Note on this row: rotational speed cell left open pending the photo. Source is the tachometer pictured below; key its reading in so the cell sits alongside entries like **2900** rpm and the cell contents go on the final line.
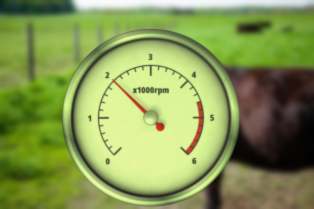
**2000** rpm
